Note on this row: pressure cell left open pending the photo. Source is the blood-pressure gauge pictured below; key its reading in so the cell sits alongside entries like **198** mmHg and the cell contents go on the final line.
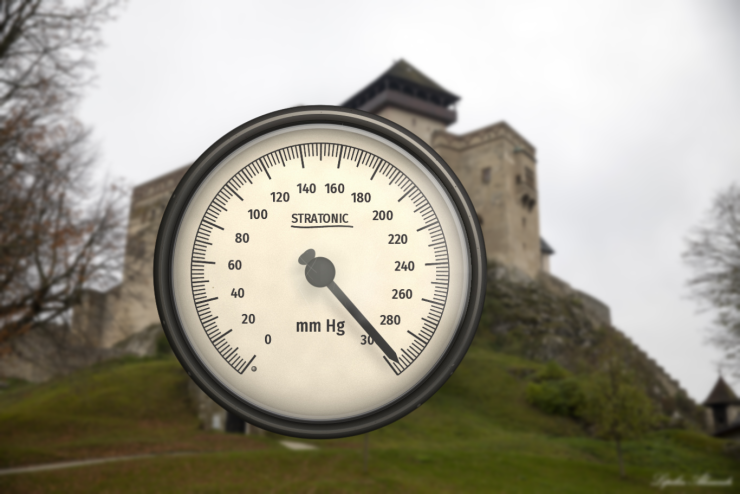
**296** mmHg
